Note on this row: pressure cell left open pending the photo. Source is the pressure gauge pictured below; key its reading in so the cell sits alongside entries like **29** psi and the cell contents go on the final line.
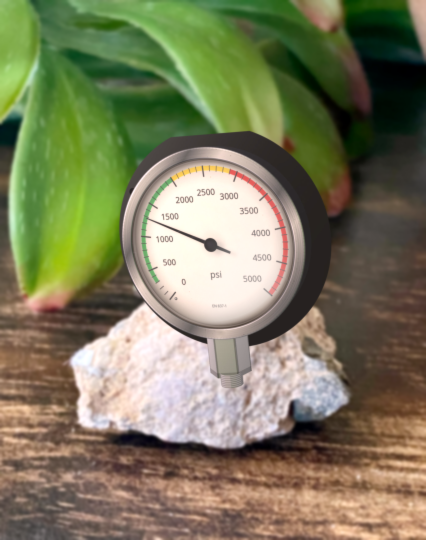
**1300** psi
